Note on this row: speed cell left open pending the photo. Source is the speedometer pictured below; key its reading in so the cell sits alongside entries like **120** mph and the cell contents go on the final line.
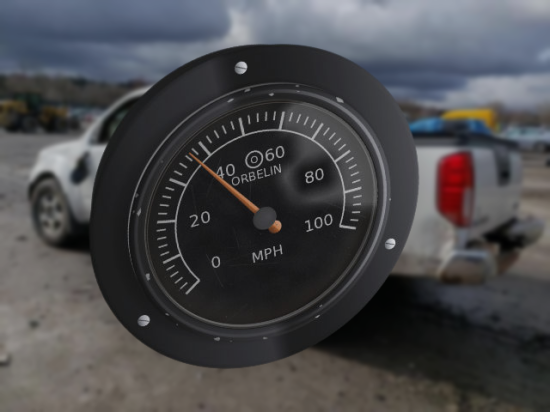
**37** mph
